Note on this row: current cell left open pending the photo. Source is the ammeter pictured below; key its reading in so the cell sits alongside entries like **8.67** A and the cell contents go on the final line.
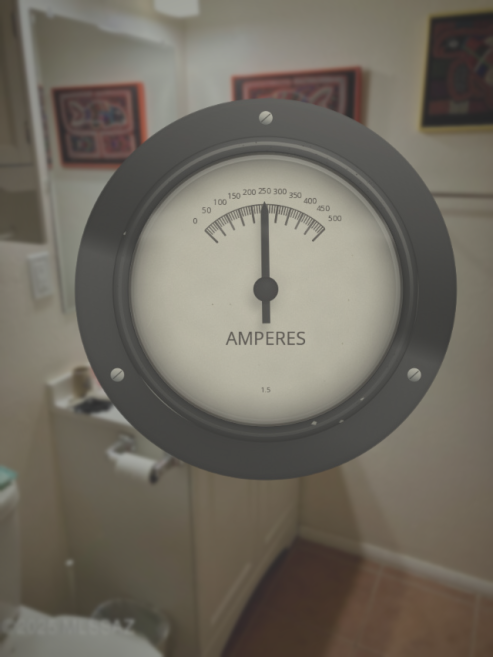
**250** A
